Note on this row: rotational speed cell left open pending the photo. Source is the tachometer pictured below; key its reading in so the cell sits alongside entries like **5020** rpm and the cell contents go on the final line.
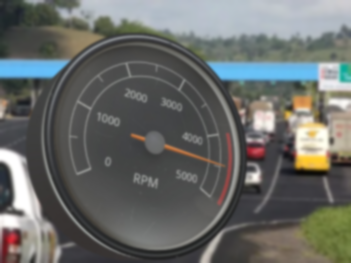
**4500** rpm
